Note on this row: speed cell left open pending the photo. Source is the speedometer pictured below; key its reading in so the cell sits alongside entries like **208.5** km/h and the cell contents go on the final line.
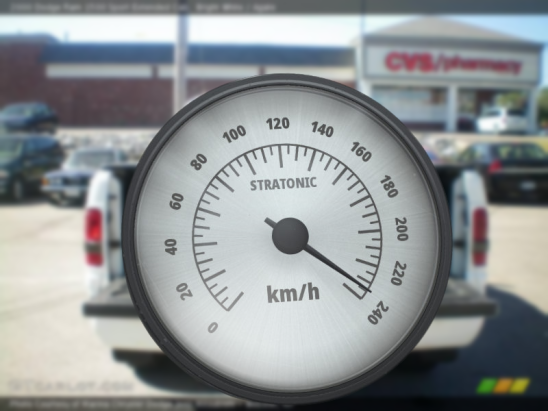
**235** km/h
